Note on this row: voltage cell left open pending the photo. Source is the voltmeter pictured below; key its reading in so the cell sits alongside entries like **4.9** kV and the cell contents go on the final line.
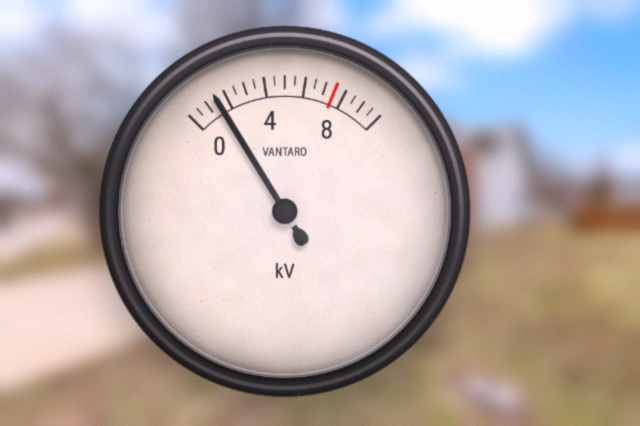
**1.5** kV
